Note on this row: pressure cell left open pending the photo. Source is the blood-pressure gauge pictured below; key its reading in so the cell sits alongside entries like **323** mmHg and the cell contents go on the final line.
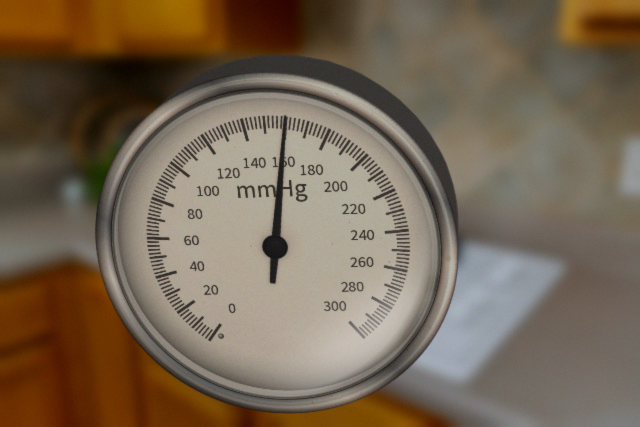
**160** mmHg
